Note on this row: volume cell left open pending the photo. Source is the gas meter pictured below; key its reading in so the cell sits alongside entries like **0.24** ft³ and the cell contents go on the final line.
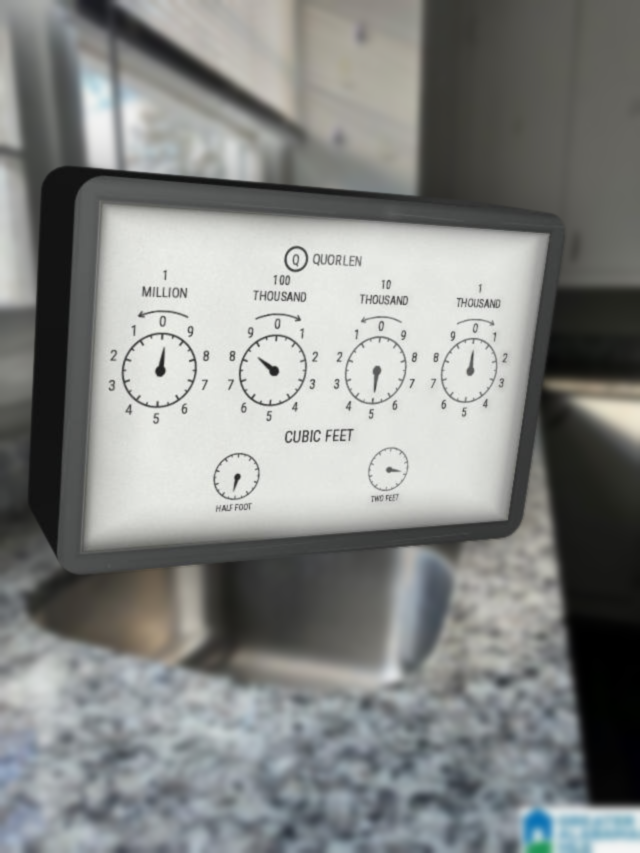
**985000** ft³
